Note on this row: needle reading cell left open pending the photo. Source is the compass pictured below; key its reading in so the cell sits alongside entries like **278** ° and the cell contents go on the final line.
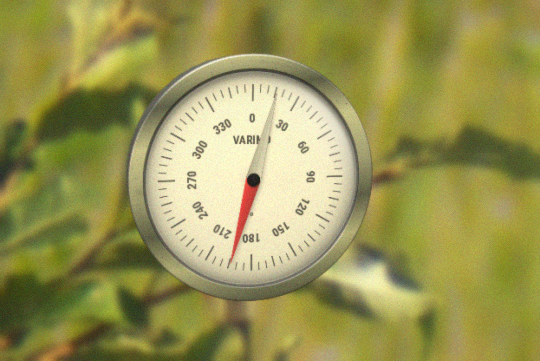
**195** °
